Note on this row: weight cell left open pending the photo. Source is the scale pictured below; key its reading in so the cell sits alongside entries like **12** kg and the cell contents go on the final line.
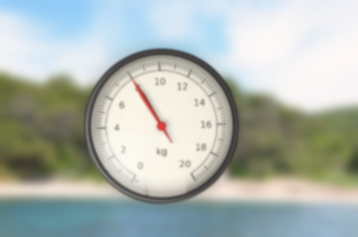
**8** kg
